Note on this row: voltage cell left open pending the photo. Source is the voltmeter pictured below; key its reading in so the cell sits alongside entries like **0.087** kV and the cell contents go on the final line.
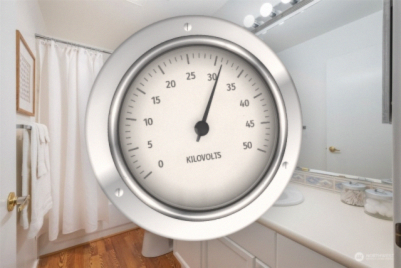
**31** kV
